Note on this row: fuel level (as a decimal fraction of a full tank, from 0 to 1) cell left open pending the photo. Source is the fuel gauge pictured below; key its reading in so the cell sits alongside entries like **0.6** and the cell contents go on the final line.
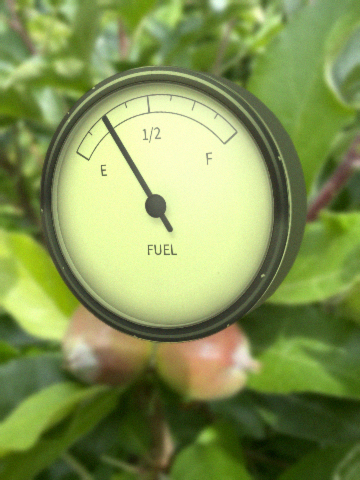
**0.25**
